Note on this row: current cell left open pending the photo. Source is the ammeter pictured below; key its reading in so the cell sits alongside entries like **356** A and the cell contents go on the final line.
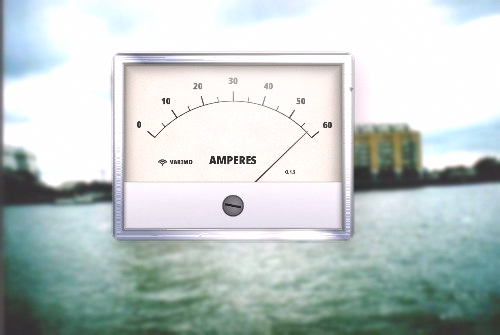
**57.5** A
